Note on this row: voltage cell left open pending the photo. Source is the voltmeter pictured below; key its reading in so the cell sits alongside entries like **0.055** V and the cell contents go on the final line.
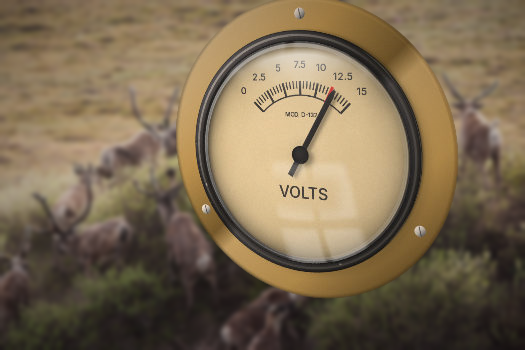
**12.5** V
